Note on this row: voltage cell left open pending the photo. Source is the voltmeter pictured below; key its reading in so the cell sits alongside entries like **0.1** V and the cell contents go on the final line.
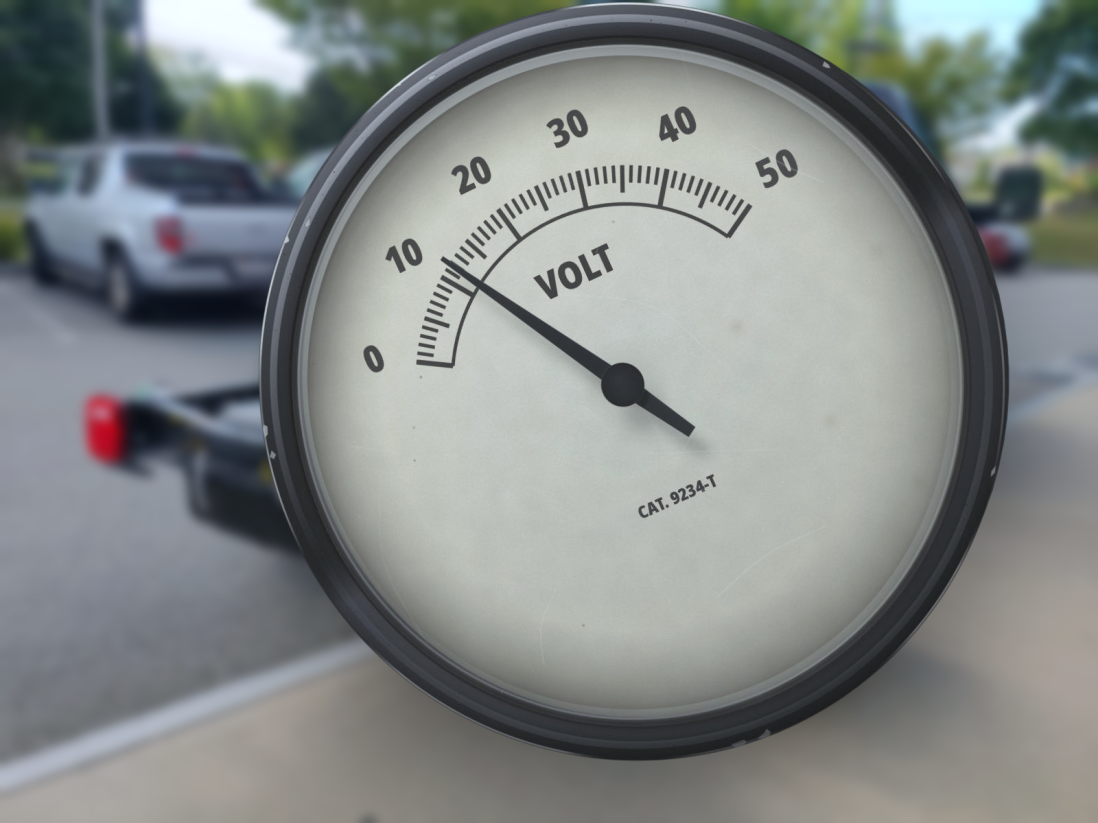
**12** V
